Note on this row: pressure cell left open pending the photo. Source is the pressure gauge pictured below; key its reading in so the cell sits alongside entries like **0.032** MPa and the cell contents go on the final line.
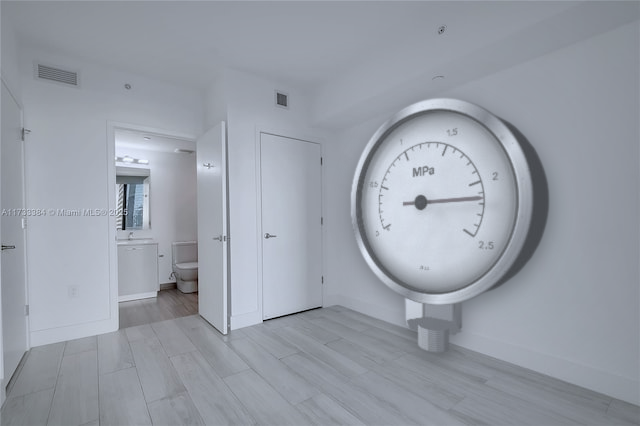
**2.15** MPa
